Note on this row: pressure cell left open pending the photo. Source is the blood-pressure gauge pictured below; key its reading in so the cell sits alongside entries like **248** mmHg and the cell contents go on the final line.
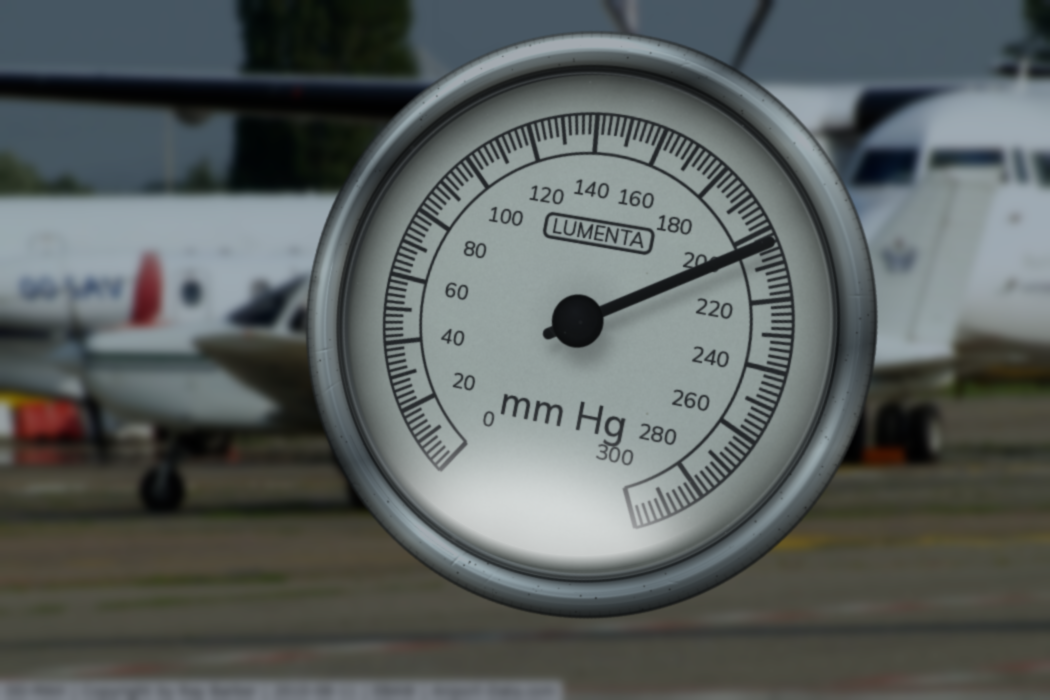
**204** mmHg
